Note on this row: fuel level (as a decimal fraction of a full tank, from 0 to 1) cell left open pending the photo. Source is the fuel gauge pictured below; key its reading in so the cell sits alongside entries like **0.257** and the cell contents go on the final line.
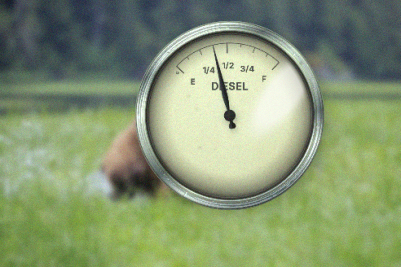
**0.375**
